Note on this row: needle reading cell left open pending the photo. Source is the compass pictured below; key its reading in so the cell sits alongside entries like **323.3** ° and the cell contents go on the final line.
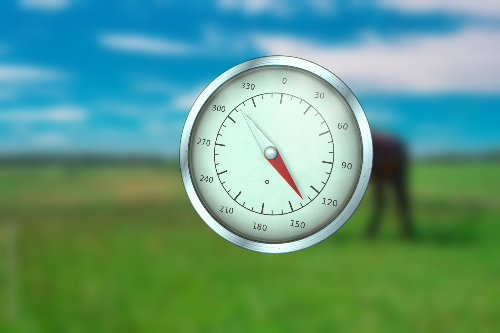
**135** °
